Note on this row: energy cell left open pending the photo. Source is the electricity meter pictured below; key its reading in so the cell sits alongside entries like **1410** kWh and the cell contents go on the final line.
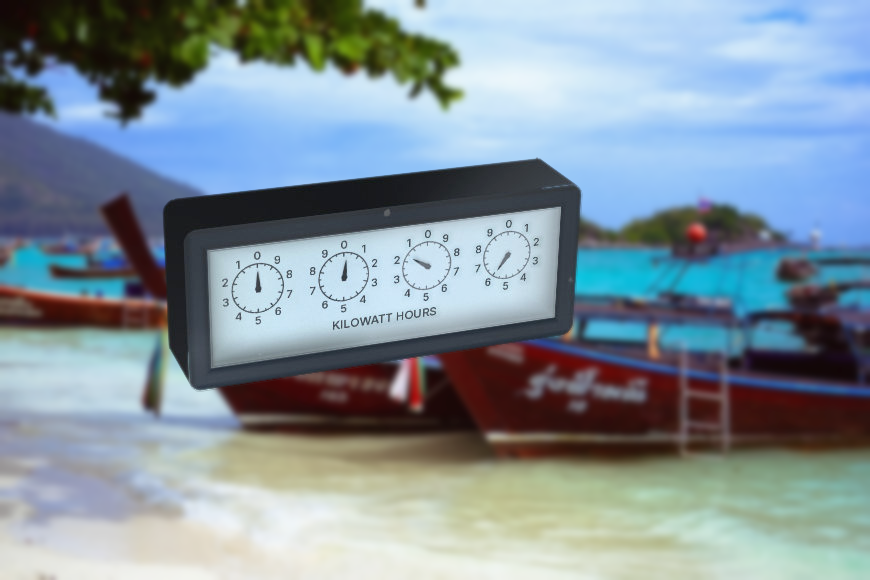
**16** kWh
